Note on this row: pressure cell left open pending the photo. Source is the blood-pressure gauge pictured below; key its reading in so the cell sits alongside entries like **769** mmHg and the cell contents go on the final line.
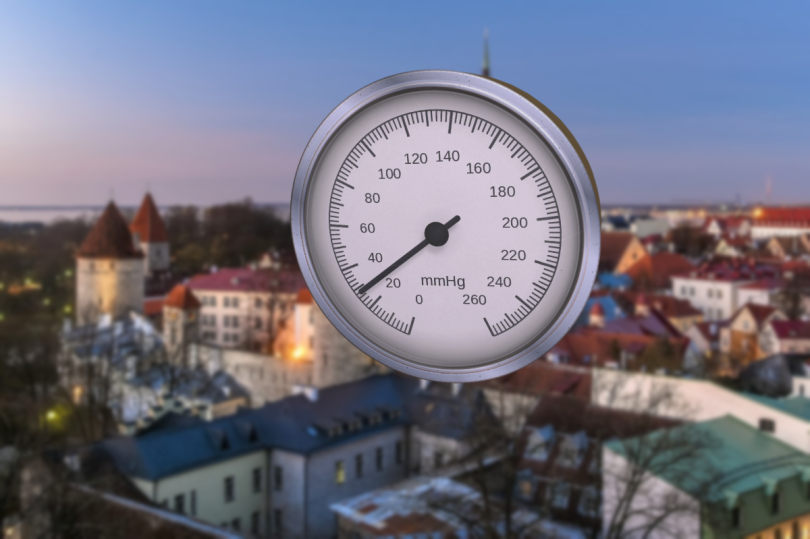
**28** mmHg
